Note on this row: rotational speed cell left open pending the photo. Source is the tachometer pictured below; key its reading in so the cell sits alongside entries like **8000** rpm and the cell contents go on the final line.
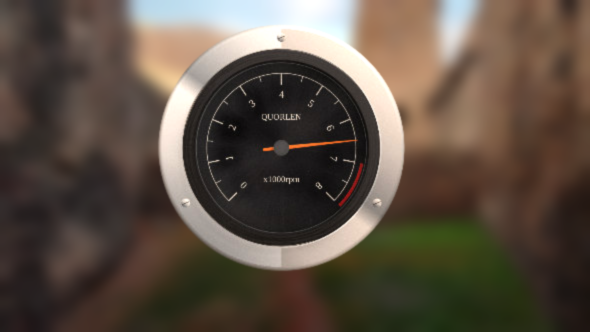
**6500** rpm
